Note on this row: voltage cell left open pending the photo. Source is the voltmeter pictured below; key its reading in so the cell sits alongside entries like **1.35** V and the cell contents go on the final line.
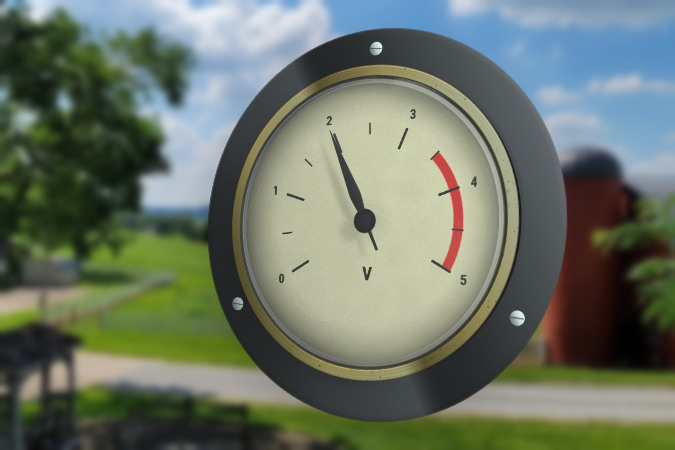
**2** V
